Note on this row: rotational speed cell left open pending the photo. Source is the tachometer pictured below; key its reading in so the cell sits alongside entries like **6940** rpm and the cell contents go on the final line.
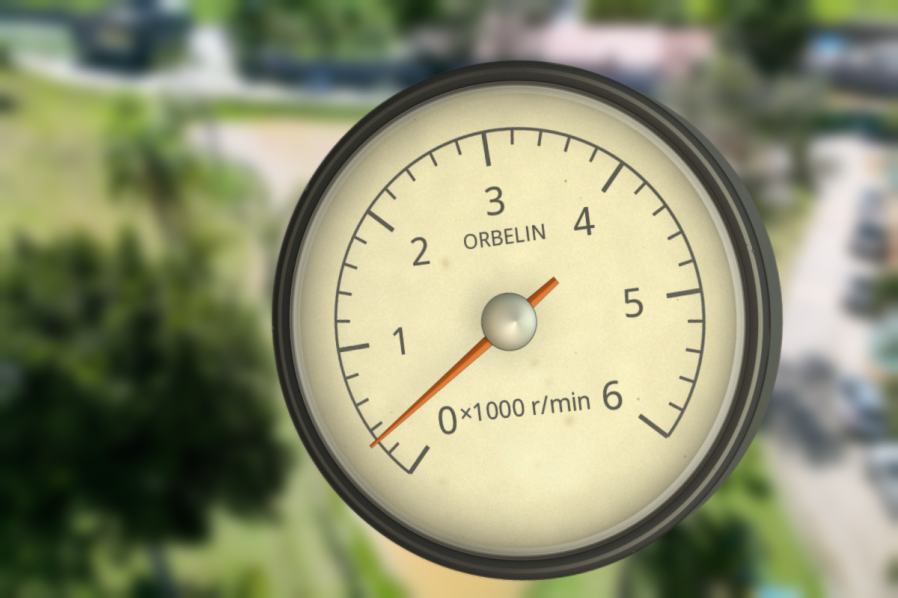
**300** rpm
